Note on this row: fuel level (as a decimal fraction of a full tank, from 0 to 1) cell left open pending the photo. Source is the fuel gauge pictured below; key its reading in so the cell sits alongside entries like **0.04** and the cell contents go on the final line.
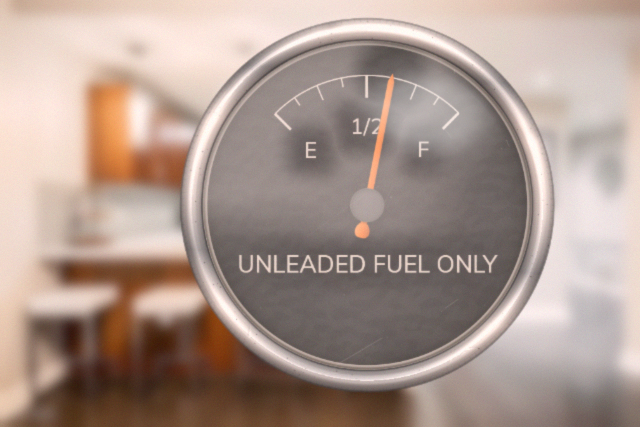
**0.625**
